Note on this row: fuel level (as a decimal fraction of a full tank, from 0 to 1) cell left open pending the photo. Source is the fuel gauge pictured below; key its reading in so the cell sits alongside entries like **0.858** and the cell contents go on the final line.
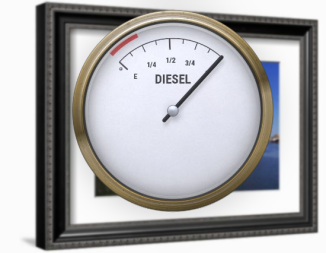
**1**
